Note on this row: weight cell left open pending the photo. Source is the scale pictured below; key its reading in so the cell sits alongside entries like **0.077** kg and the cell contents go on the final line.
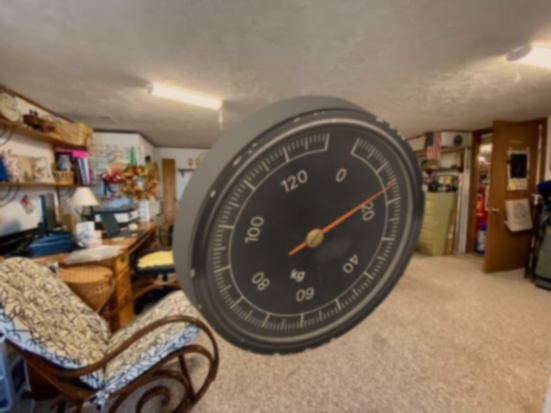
**15** kg
